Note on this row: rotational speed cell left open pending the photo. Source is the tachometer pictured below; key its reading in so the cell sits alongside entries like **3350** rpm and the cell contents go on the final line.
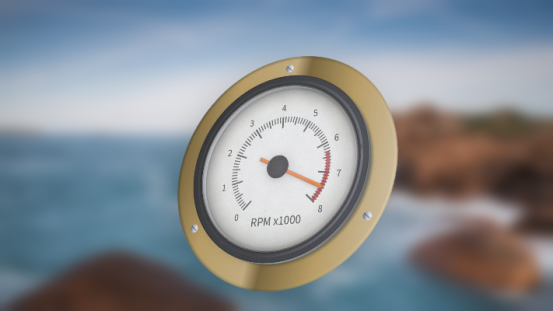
**7500** rpm
